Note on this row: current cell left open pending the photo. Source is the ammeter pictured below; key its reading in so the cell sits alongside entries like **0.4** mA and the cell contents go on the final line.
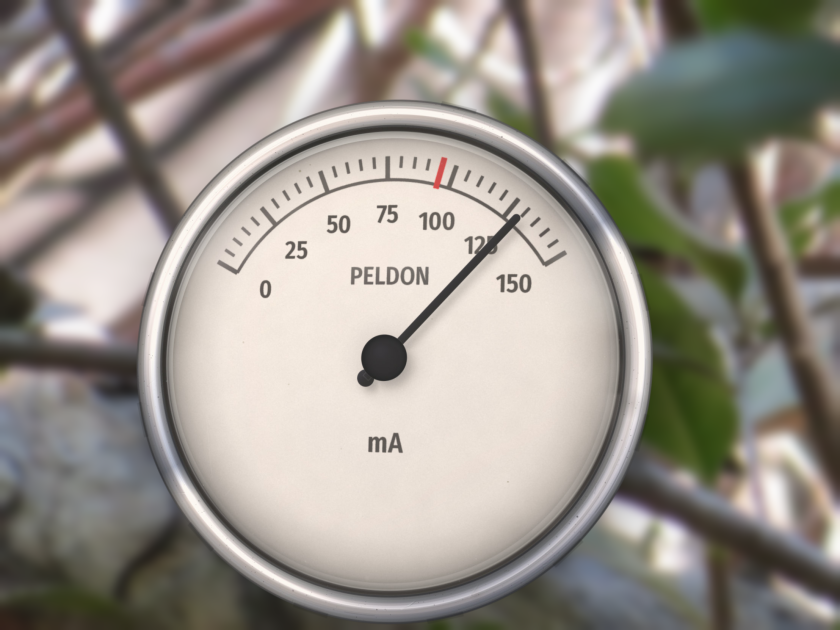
**130** mA
